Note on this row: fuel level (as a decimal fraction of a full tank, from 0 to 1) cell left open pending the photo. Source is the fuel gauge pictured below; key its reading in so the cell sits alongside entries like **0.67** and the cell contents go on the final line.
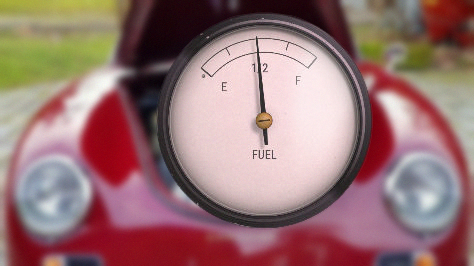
**0.5**
